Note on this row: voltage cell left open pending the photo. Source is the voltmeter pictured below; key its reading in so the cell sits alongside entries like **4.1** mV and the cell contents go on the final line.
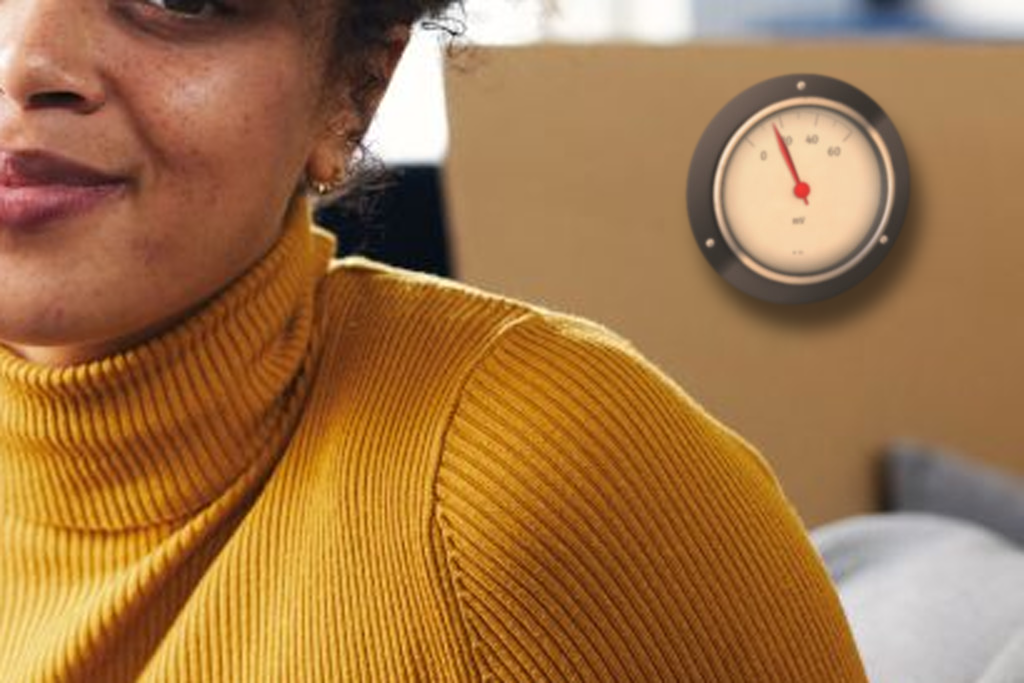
**15** mV
